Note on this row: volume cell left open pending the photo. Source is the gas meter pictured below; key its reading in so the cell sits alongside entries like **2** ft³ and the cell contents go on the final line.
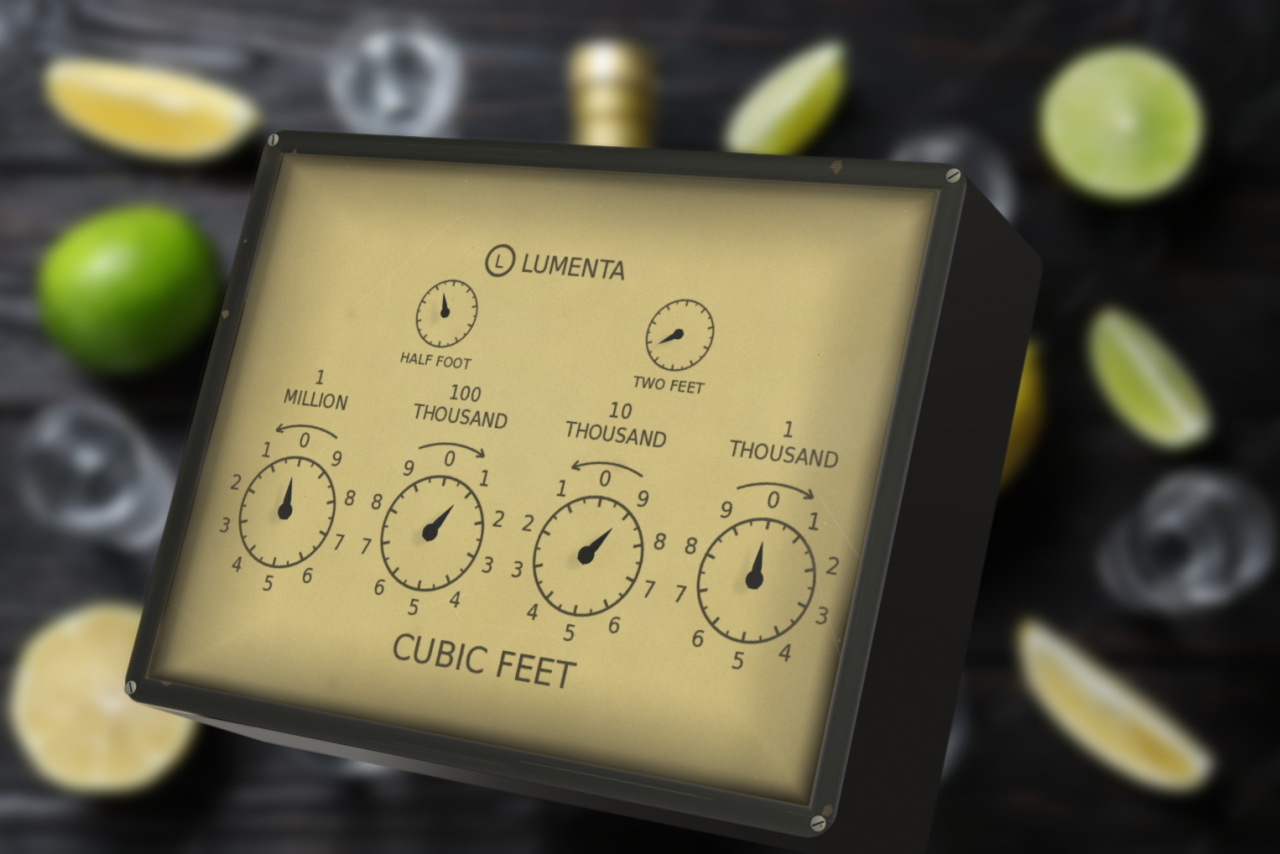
**9000** ft³
